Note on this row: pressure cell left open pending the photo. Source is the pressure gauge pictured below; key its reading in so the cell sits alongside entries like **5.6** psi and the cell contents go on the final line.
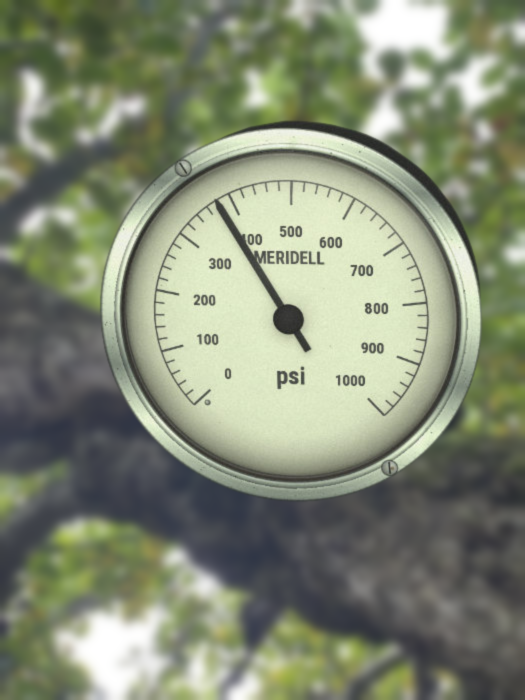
**380** psi
